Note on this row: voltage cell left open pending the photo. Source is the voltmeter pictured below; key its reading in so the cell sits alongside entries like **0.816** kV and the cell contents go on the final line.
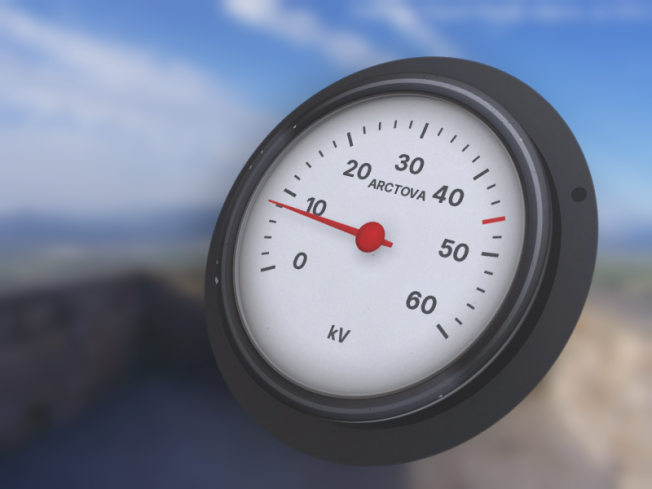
**8** kV
